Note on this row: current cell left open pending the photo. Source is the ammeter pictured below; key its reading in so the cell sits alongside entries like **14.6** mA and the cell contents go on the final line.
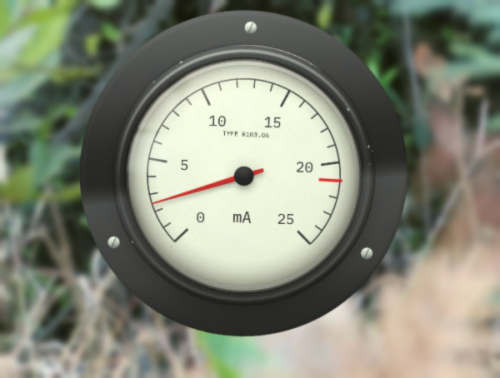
**2.5** mA
